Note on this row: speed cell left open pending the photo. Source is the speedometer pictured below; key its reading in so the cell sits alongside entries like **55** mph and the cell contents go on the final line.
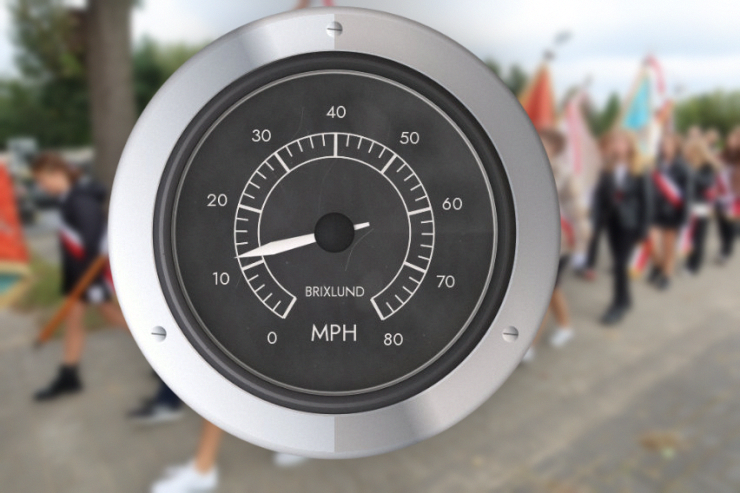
**12** mph
